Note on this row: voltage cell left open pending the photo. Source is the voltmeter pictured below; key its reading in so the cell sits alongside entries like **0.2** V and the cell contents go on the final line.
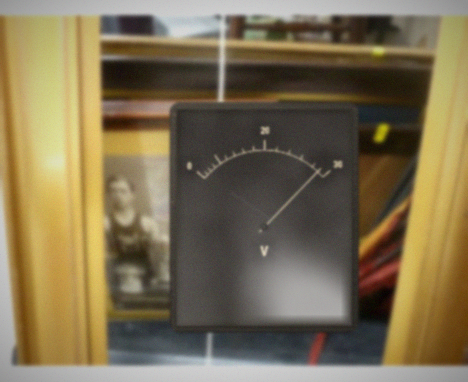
**29** V
